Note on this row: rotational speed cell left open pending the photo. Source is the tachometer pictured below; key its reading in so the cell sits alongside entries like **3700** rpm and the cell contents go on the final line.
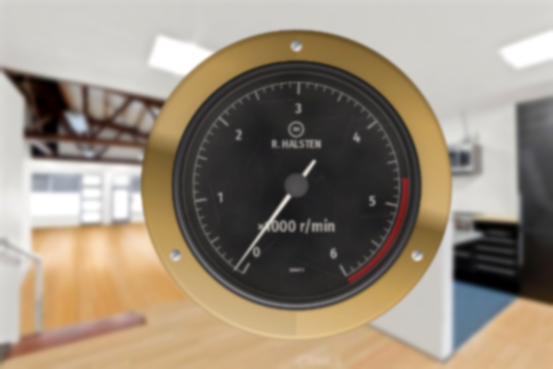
**100** rpm
